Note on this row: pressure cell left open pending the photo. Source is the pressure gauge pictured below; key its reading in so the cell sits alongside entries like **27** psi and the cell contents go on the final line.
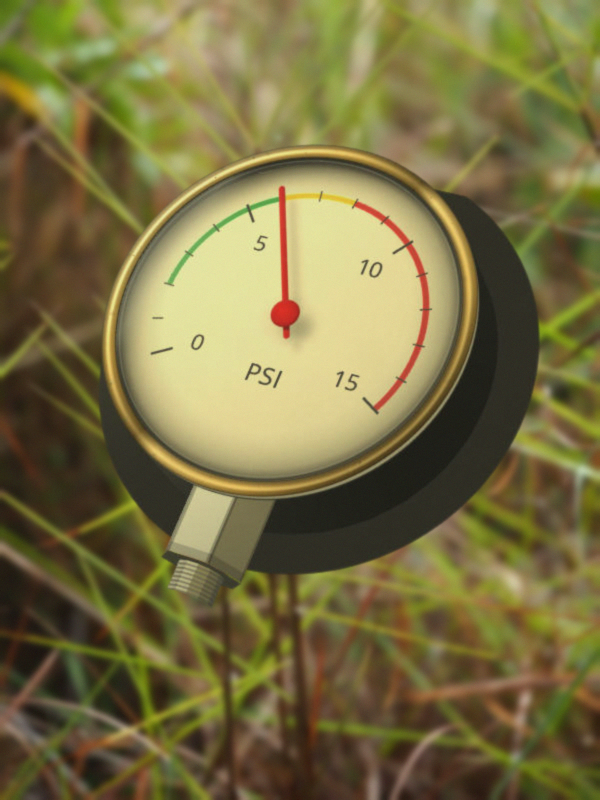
**6** psi
